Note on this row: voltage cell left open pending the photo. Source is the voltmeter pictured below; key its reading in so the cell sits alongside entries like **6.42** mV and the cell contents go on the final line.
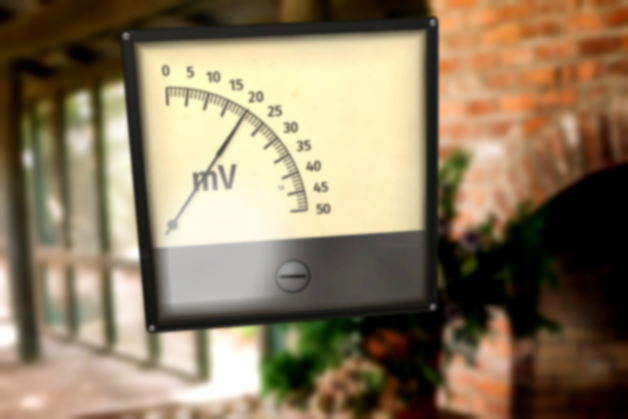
**20** mV
